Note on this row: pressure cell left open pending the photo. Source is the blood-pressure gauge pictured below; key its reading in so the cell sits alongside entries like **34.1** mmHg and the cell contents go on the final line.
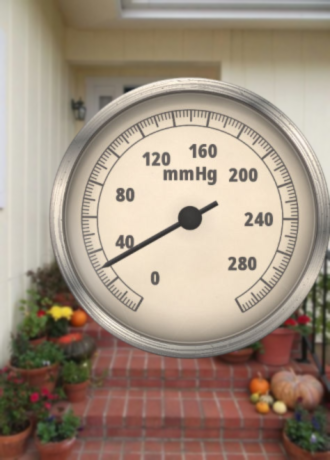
**30** mmHg
